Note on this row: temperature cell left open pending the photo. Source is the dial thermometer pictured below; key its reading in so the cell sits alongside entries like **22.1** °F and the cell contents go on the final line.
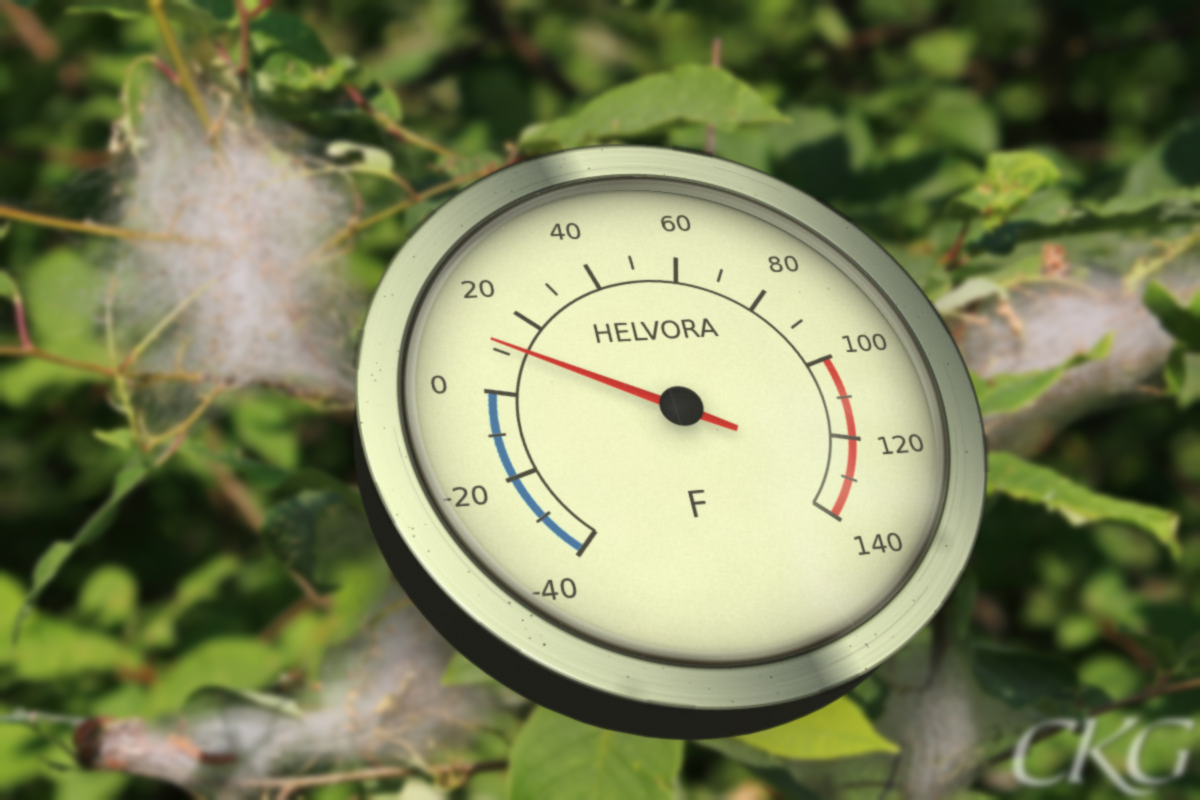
**10** °F
